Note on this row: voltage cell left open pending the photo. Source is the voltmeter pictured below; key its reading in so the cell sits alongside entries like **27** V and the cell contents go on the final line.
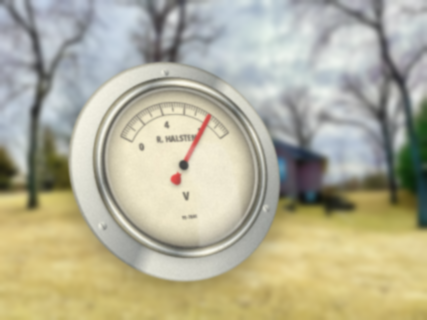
**8** V
